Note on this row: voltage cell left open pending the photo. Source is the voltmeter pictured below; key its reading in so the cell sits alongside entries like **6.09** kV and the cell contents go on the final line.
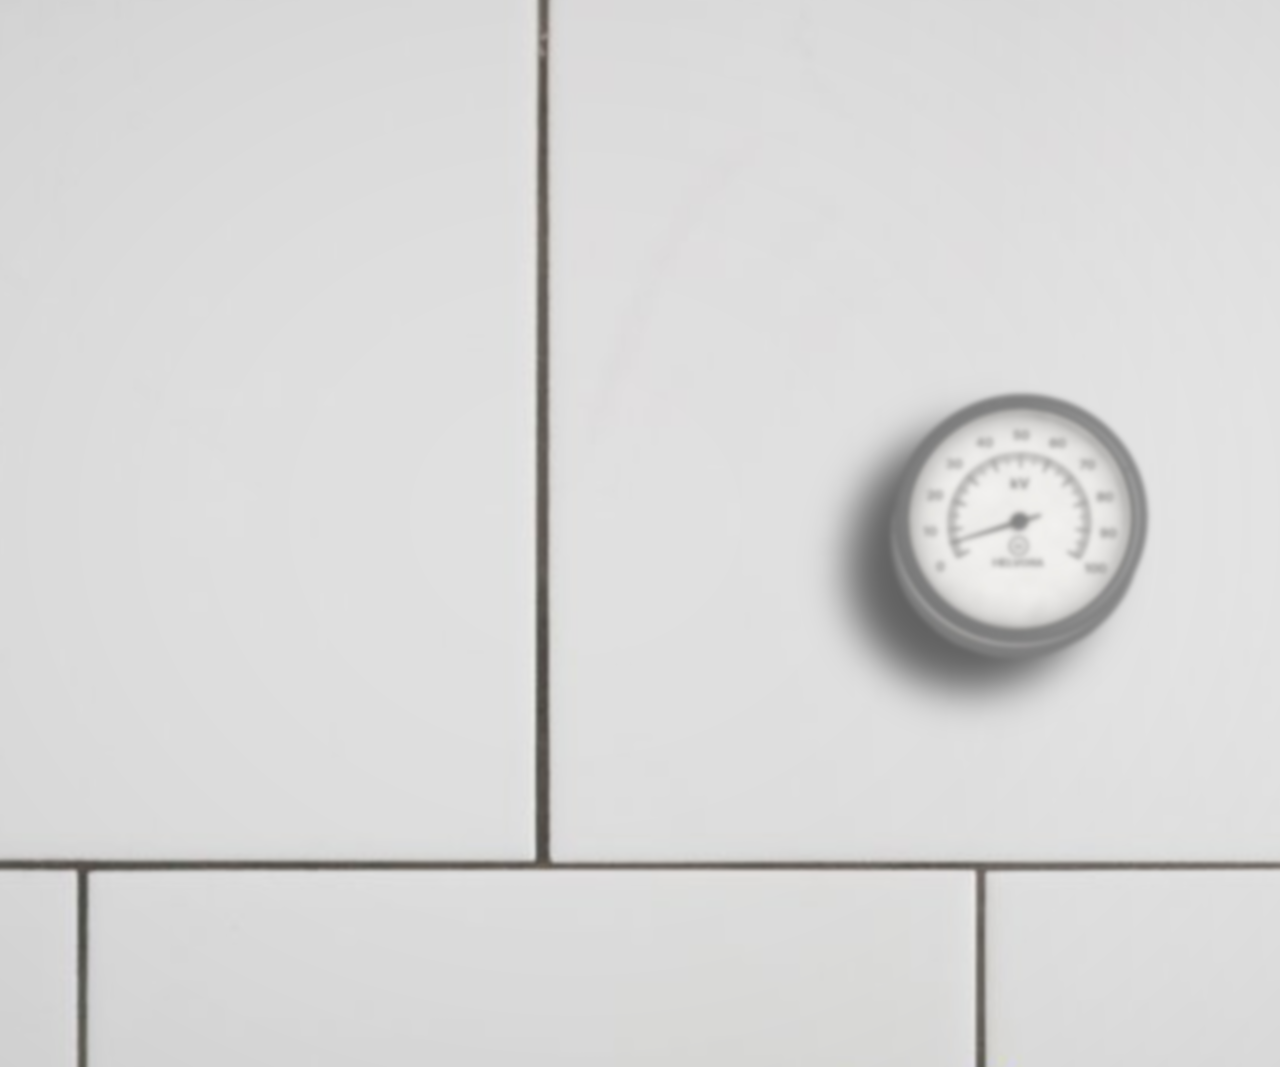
**5** kV
